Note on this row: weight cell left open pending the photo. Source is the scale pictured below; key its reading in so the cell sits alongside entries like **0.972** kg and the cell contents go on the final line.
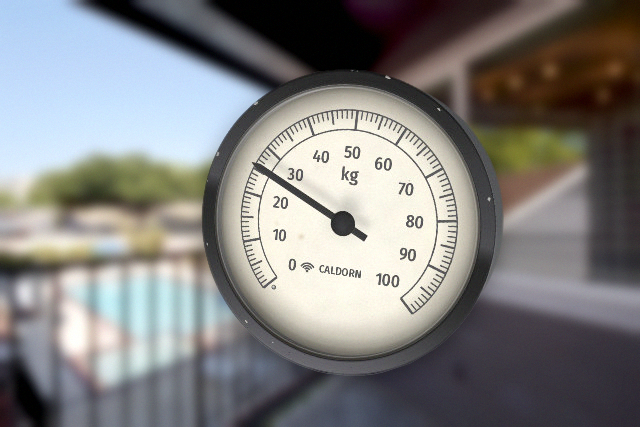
**26** kg
